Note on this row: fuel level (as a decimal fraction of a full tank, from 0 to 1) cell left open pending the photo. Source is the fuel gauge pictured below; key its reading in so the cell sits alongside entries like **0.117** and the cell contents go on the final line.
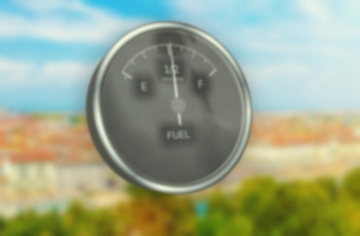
**0.5**
